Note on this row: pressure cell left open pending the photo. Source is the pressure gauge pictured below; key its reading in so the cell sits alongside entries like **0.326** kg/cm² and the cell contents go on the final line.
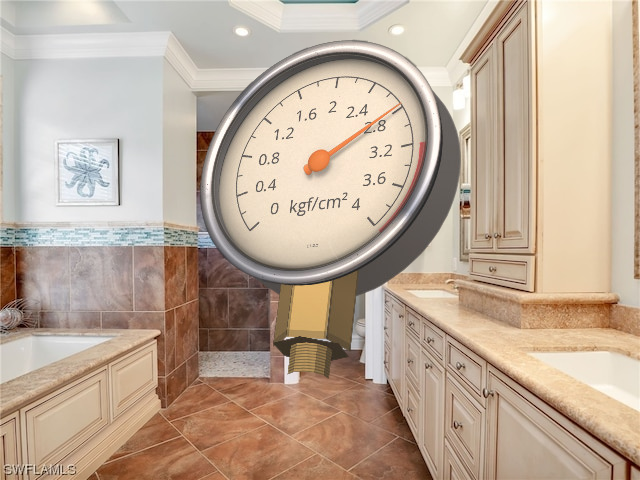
**2.8** kg/cm²
